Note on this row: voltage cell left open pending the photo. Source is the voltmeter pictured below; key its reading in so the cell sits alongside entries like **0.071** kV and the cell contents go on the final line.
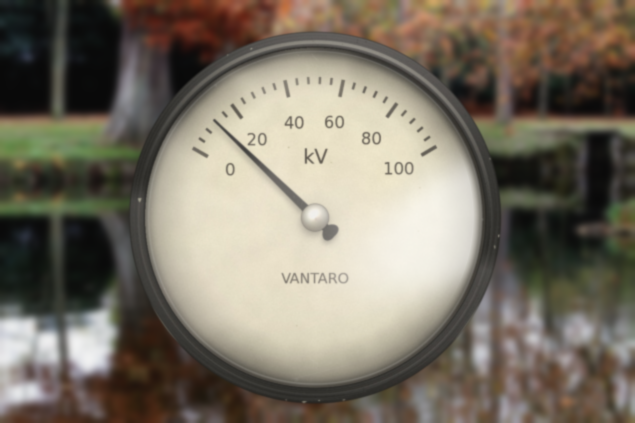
**12** kV
